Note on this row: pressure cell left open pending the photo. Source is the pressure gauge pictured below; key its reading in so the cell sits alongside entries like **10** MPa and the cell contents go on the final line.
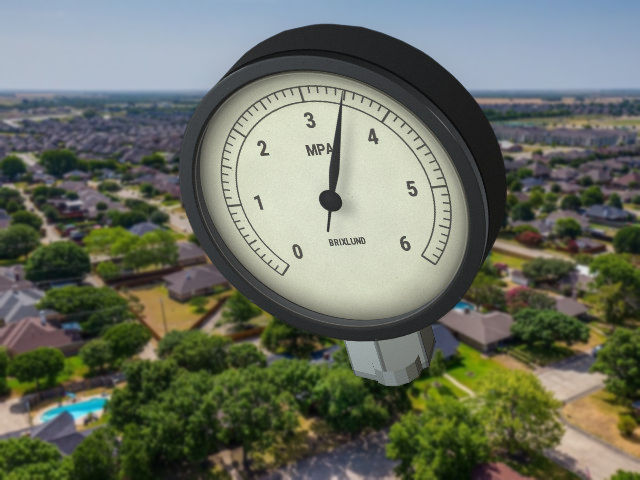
**3.5** MPa
